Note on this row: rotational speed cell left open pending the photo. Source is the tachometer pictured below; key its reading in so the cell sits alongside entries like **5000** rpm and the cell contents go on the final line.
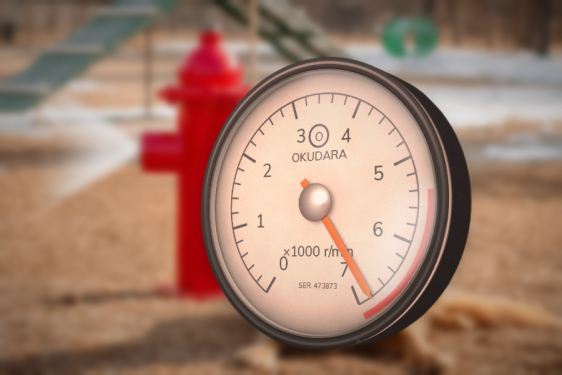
**6800** rpm
